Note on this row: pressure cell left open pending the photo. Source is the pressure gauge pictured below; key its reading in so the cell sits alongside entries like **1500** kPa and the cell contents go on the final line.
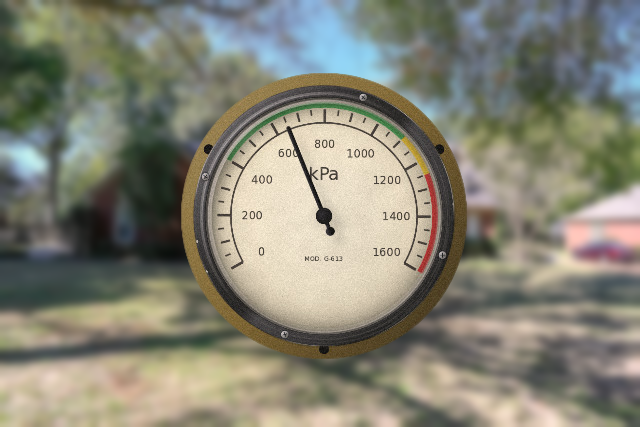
**650** kPa
